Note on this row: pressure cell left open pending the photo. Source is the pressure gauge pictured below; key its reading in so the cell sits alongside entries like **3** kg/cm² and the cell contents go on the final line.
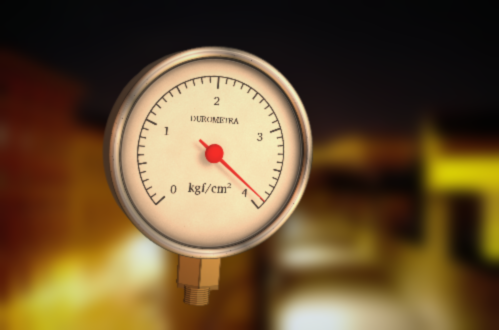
**3.9** kg/cm²
